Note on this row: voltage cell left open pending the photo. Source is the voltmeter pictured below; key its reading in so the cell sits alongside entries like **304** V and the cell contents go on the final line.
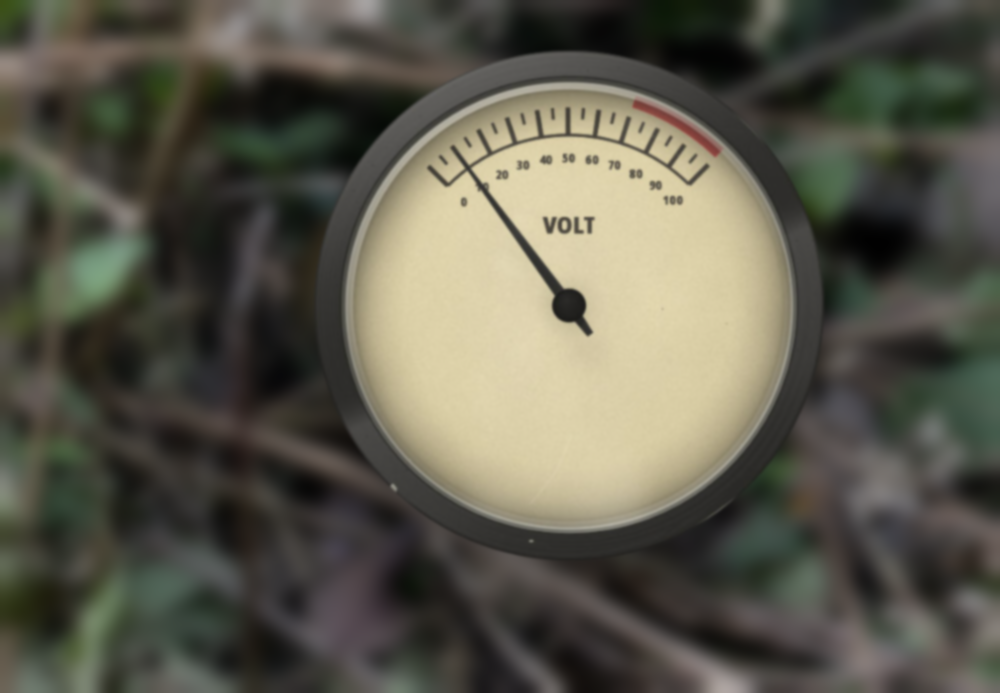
**10** V
